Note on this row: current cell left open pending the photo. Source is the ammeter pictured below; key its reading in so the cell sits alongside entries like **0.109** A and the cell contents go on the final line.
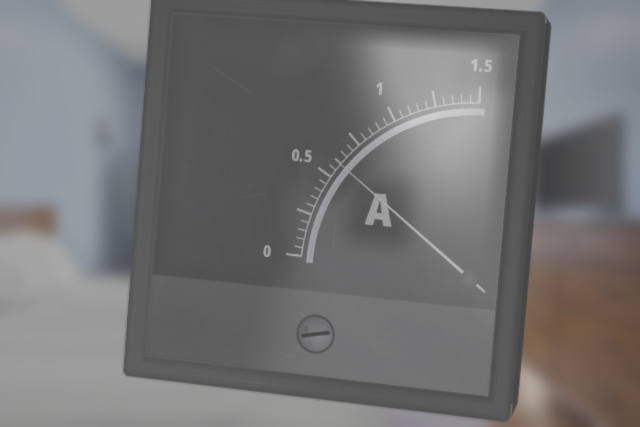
**0.6** A
